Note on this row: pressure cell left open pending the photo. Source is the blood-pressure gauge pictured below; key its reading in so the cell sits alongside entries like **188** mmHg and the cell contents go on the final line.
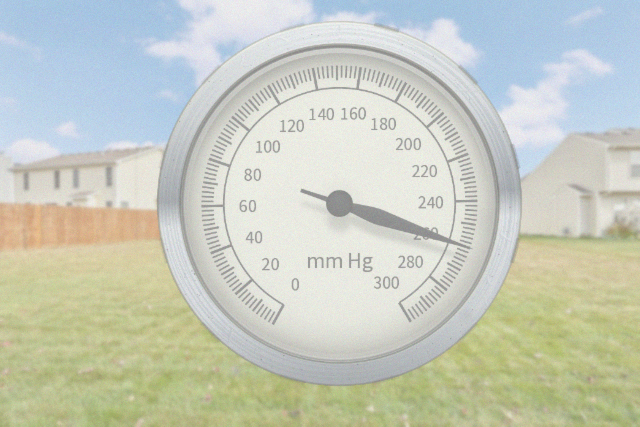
**260** mmHg
